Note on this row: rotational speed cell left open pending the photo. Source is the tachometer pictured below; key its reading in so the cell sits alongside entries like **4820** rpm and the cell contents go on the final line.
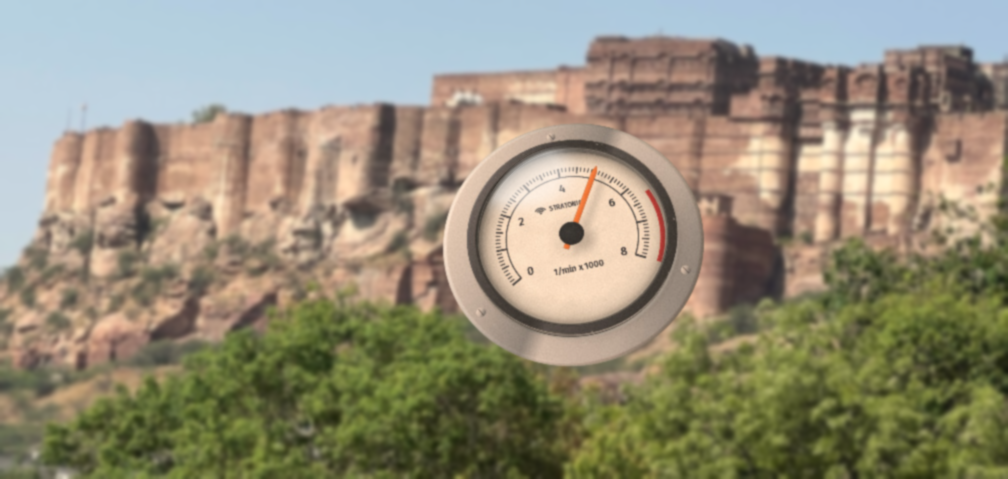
**5000** rpm
